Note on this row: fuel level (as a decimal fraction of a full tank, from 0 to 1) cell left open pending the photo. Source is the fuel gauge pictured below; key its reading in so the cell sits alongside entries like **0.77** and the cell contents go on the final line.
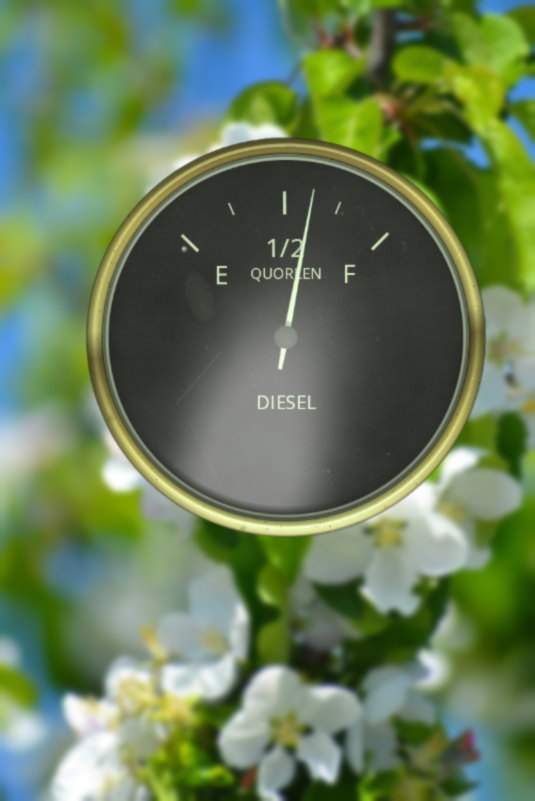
**0.625**
